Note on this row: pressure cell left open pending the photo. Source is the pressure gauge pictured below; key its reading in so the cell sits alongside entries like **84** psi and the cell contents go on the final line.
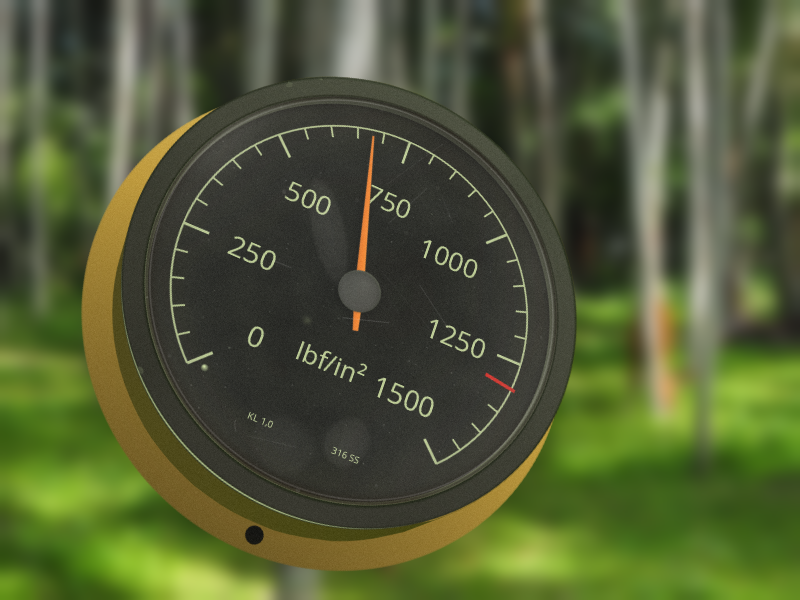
**675** psi
